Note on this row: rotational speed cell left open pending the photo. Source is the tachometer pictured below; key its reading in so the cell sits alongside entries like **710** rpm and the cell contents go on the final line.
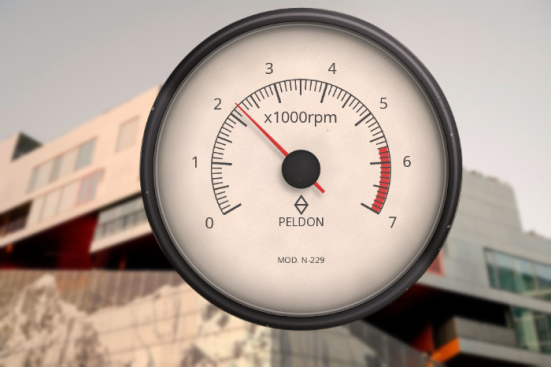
**2200** rpm
